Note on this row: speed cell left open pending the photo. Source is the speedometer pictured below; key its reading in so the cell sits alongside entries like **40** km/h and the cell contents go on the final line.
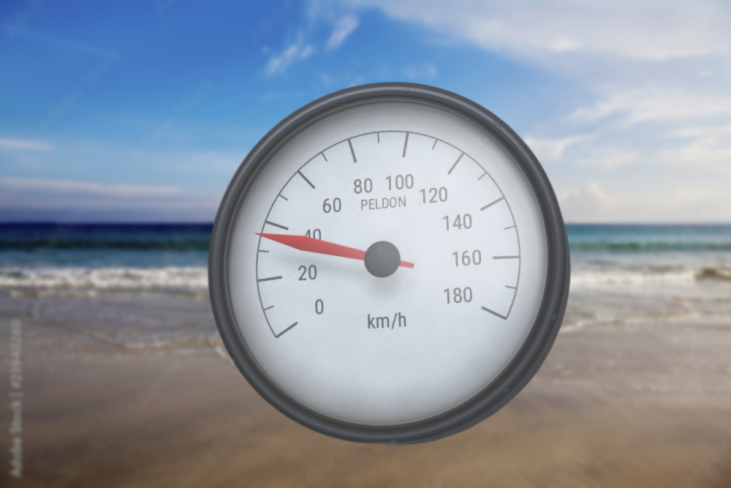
**35** km/h
